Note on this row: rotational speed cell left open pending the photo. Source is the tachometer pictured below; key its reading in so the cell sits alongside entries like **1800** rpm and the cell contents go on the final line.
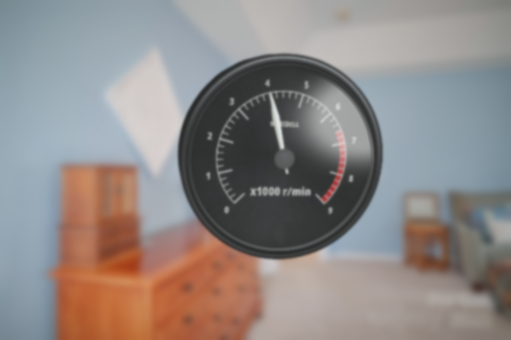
**4000** rpm
